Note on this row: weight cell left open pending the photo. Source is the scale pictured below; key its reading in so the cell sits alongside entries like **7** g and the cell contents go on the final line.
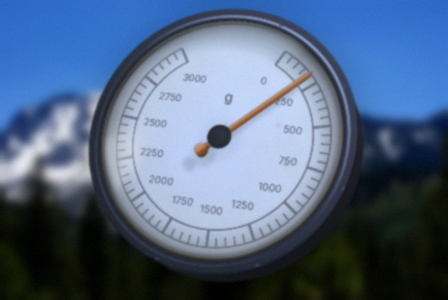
**200** g
